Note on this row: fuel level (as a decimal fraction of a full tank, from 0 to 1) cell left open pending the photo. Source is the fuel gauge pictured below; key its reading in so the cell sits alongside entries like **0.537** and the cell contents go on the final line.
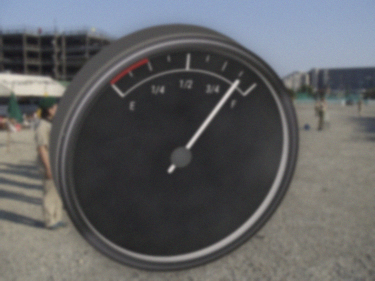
**0.875**
